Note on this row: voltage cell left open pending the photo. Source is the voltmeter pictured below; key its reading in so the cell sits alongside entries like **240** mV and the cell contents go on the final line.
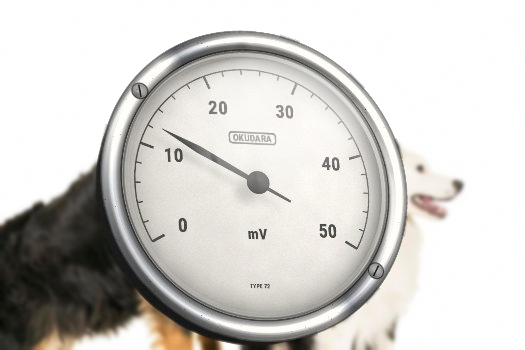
**12** mV
